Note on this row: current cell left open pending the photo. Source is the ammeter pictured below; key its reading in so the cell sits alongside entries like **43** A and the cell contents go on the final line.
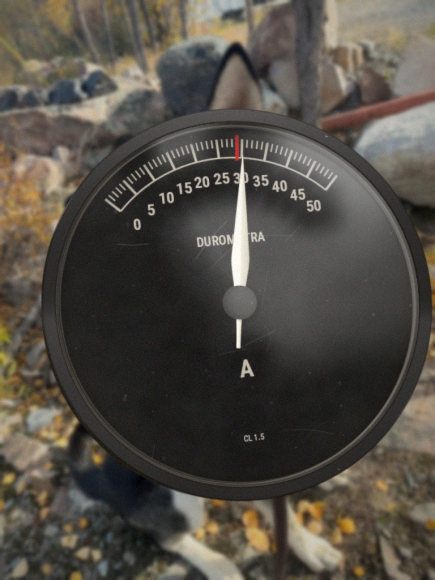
**30** A
